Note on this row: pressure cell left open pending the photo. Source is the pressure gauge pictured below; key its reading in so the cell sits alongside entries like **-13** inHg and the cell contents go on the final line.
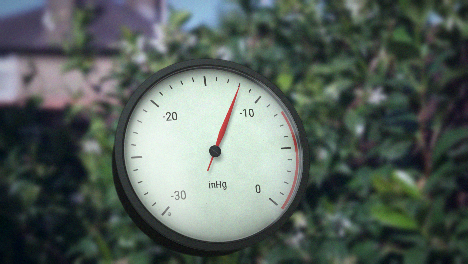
**-12** inHg
